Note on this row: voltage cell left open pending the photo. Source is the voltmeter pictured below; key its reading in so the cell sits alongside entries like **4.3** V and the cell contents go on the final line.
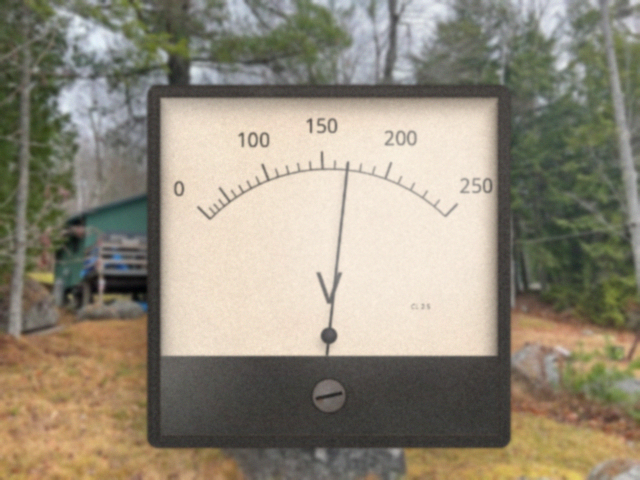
**170** V
